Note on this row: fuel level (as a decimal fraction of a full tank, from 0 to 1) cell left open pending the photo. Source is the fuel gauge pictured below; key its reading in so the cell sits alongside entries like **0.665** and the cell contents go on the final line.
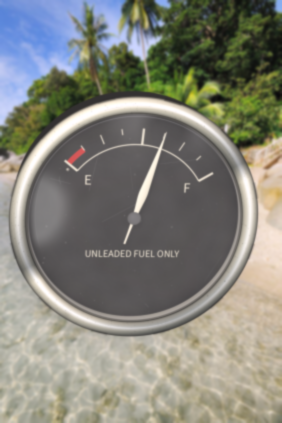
**0.625**
